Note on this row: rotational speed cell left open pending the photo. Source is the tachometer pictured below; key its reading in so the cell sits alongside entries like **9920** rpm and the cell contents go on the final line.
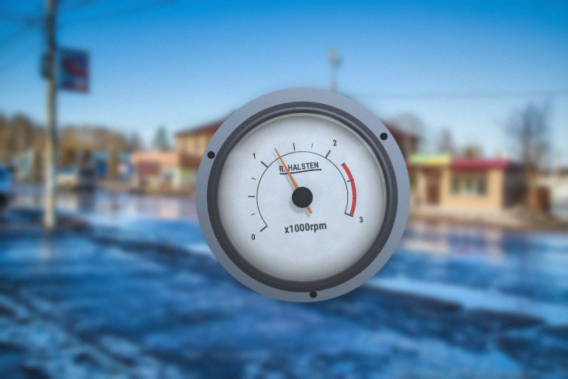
**1250** rpm
